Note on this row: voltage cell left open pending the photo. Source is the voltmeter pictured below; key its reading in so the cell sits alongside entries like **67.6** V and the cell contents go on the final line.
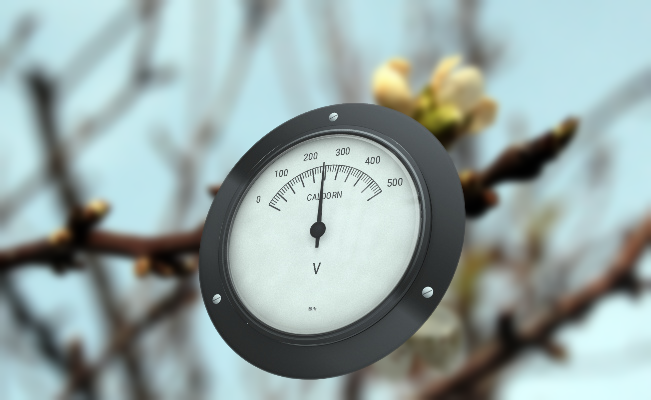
**250** V
